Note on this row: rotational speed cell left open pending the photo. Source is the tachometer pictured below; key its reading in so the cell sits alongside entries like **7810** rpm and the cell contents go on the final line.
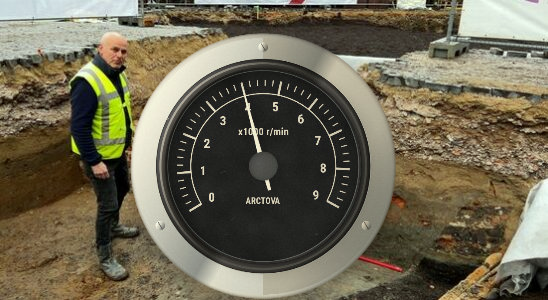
**4000** rpm
